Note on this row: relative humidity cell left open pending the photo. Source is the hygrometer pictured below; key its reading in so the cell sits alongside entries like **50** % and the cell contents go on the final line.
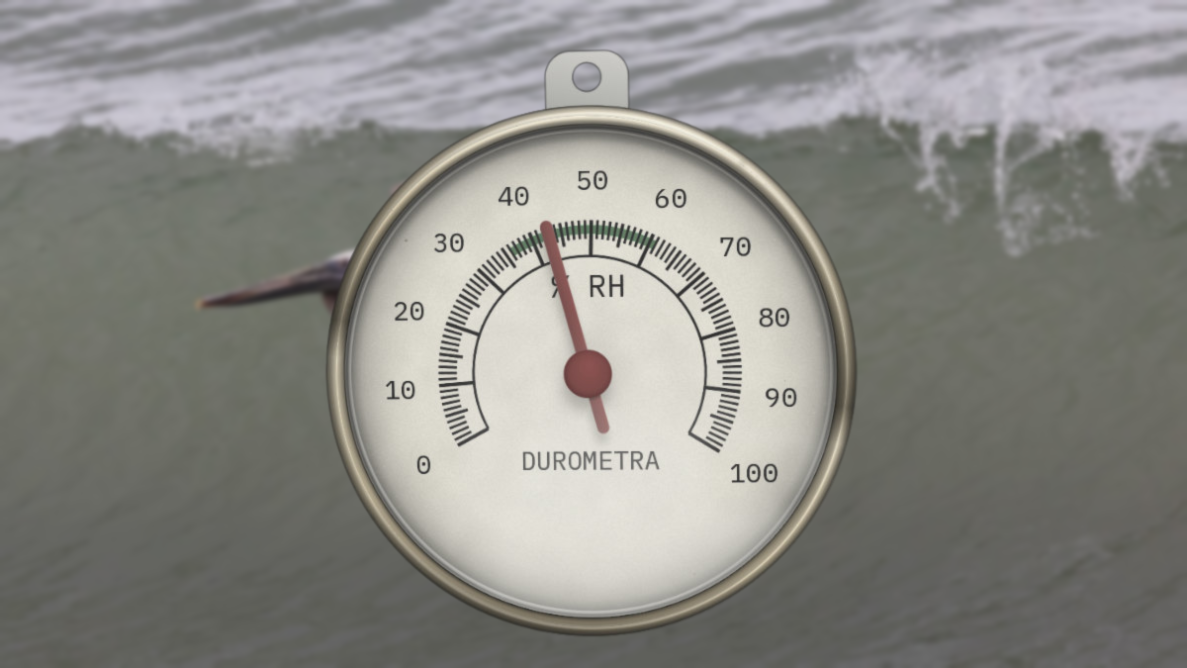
**43** %
